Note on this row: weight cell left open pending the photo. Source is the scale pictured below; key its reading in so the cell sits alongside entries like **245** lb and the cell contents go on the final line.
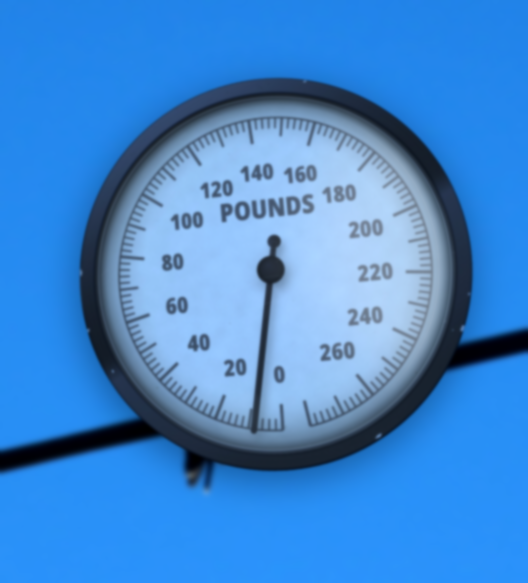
**8** lb
